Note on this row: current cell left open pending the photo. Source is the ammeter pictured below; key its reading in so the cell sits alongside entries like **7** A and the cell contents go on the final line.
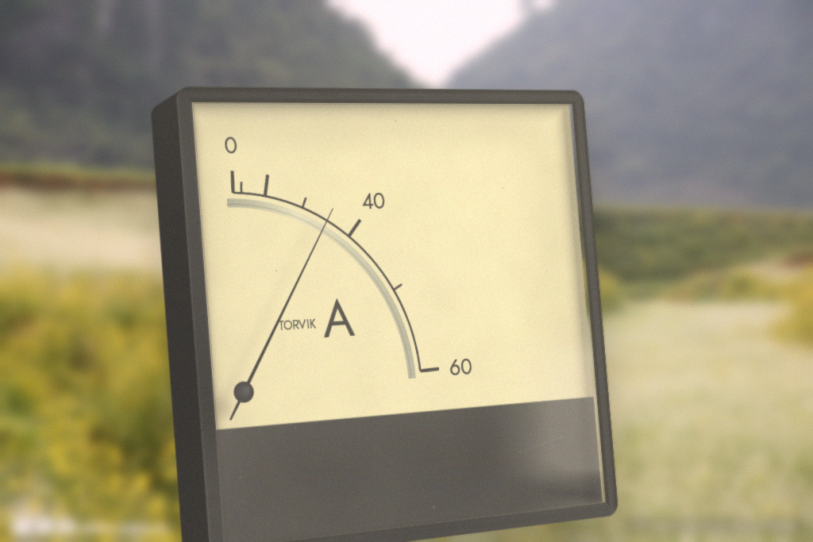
**35** A
